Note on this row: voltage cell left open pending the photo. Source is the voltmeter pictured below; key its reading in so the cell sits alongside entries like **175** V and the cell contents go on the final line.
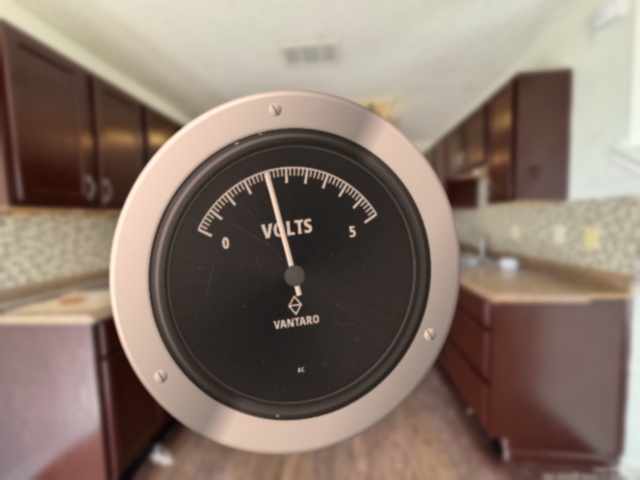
**2** V
